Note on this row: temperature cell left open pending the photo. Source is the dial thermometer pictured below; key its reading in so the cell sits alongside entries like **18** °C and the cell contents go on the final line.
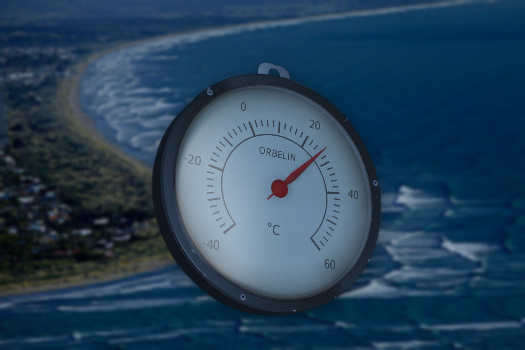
**26** °C
